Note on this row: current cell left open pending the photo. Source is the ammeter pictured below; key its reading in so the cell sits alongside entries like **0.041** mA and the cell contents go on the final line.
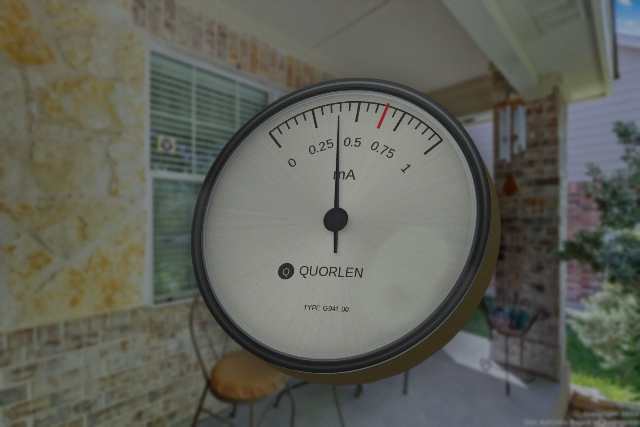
**0.4** mA
